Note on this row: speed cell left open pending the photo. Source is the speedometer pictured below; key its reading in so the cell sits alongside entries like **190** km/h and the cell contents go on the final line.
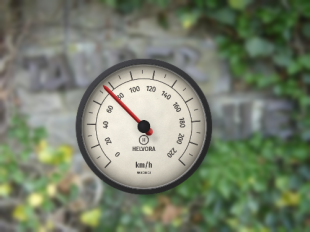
**75** km/h
